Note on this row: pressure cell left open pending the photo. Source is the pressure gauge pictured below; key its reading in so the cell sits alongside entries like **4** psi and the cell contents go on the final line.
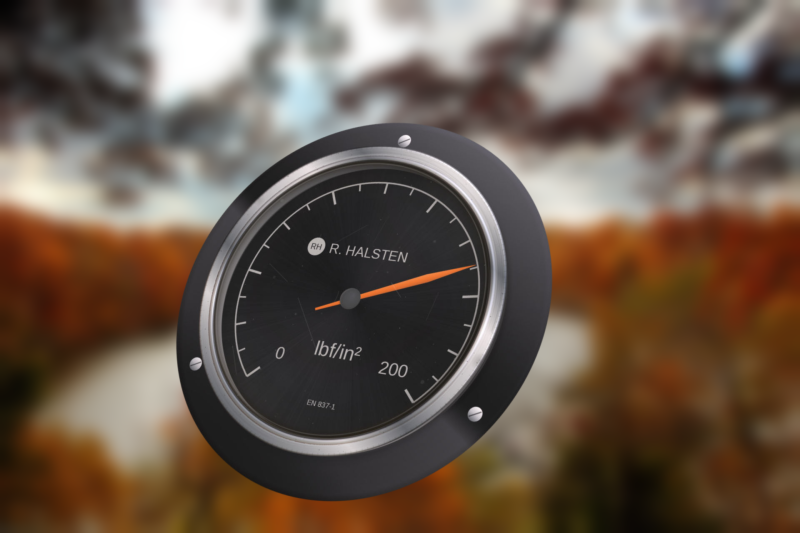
**150** psi
